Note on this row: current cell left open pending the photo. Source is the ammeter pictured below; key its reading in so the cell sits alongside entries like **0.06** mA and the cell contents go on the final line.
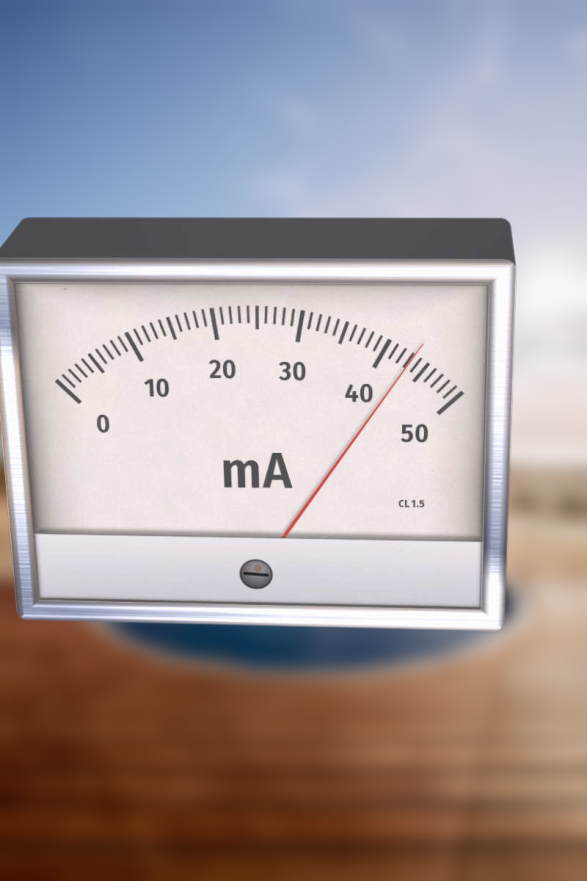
**43** mA
